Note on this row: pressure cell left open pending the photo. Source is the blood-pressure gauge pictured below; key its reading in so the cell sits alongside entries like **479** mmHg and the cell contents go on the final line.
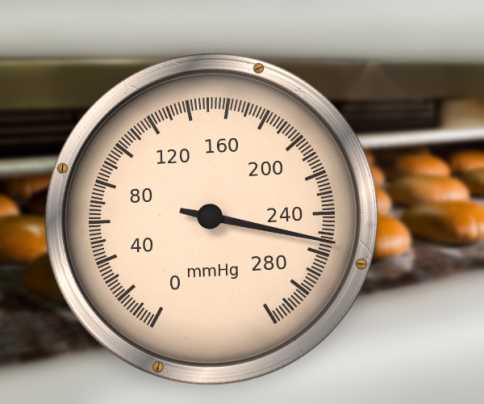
**254** mmHg
